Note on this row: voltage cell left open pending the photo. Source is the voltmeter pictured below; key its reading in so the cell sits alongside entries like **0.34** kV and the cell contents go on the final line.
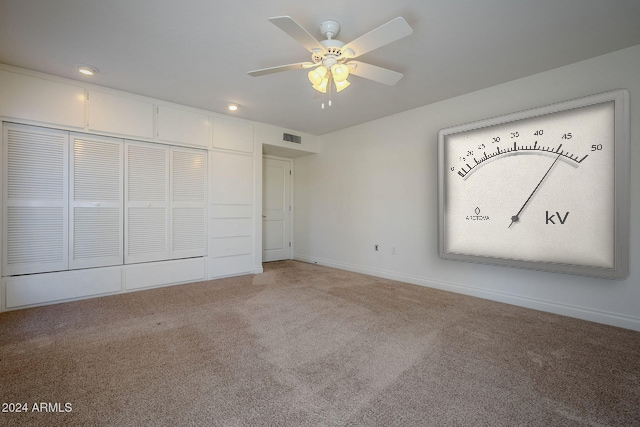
**46** kV
